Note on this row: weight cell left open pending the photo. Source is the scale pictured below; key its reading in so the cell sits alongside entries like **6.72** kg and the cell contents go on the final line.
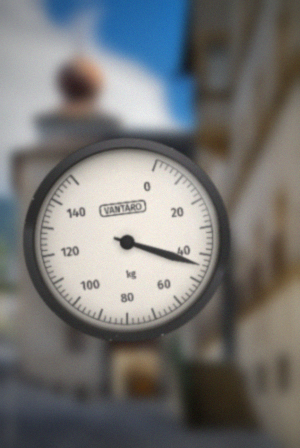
**44** kg
